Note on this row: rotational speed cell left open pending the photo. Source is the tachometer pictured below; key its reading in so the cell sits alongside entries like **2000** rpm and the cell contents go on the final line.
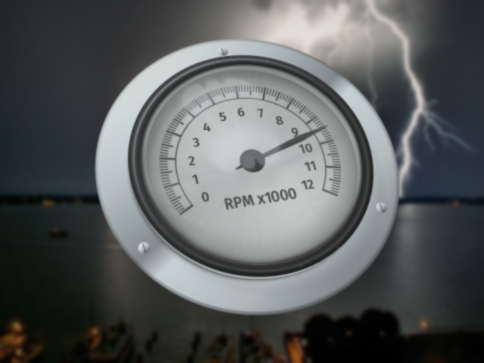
**9500** rpm
